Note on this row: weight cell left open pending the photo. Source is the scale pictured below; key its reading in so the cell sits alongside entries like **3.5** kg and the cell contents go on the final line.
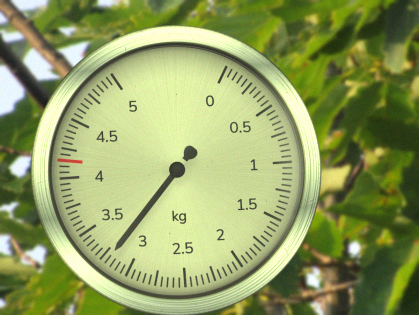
**3.2** kg
